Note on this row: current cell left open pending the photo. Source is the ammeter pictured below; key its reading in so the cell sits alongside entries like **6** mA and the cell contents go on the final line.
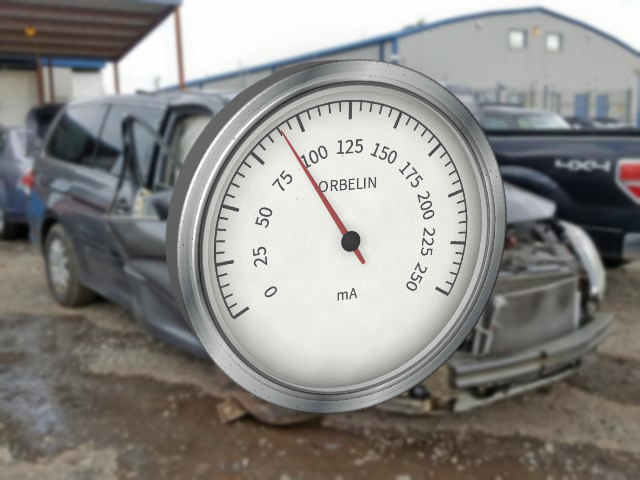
**90** mA
